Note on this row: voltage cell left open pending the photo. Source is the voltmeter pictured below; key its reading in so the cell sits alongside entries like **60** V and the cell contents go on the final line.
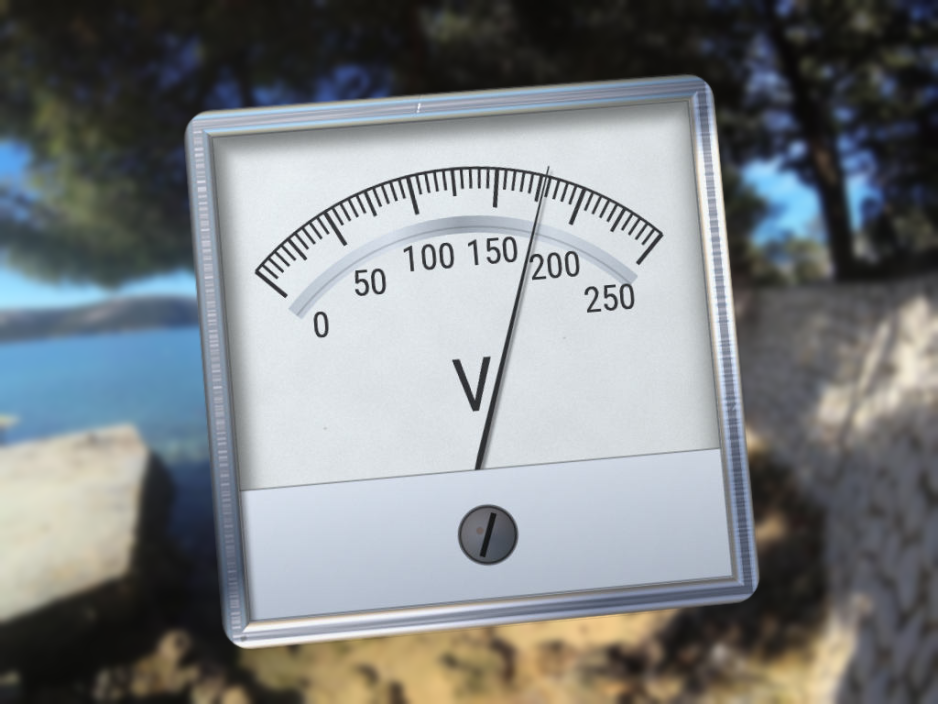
**177.5** V
